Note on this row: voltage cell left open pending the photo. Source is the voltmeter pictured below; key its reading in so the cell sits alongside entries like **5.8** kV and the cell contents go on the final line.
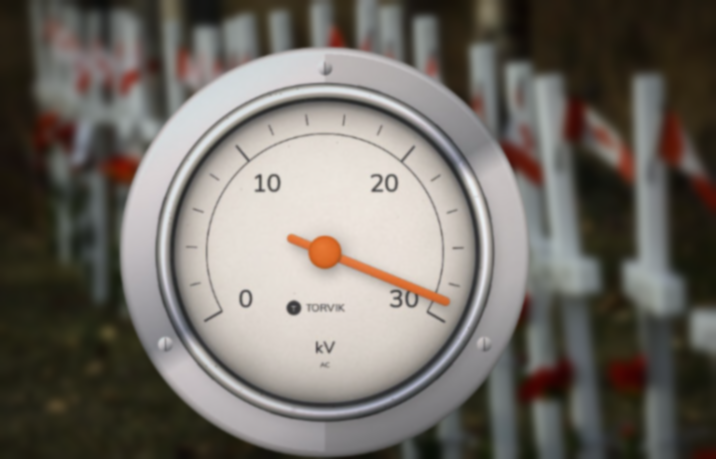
**29** kV
